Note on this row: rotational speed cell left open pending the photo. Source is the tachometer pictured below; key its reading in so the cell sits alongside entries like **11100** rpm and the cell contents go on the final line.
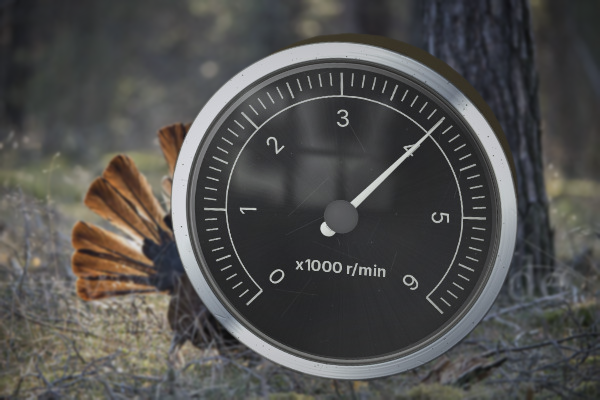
**4000** rpm
